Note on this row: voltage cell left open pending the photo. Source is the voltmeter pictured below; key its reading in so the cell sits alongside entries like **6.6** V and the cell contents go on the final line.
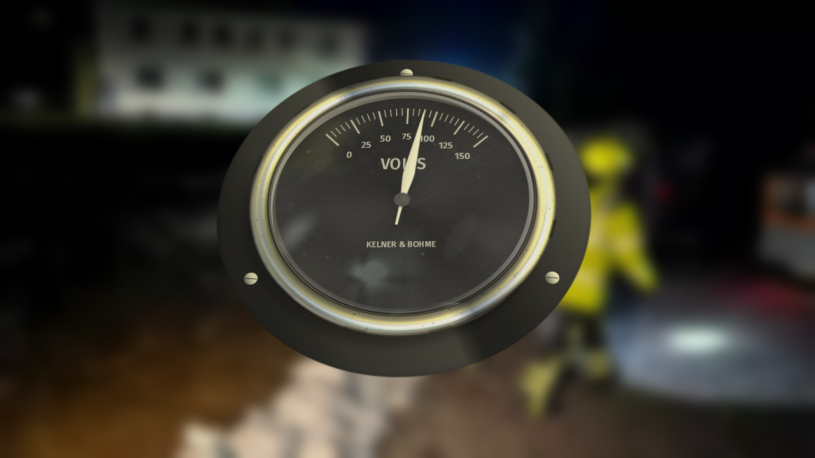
**90** V
